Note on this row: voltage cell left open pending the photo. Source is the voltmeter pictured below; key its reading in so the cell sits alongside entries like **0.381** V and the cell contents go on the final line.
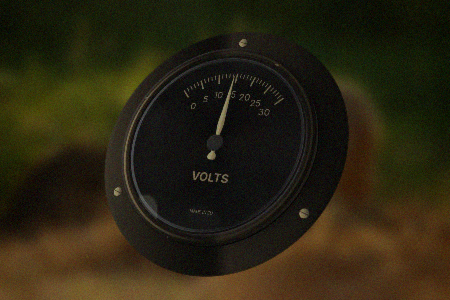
**15** V
